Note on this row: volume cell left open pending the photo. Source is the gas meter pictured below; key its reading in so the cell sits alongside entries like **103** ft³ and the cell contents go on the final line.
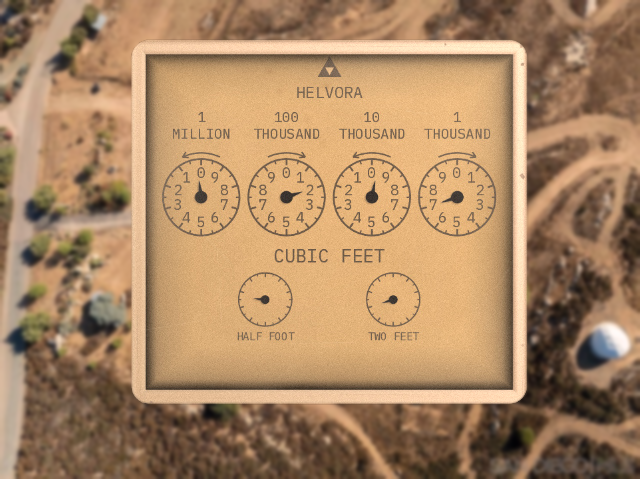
**19700** ft³
